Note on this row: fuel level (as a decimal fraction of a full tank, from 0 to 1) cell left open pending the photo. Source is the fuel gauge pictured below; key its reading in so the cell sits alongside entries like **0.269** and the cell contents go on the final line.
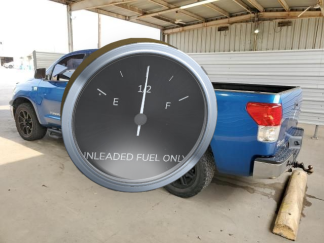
**0.5**
